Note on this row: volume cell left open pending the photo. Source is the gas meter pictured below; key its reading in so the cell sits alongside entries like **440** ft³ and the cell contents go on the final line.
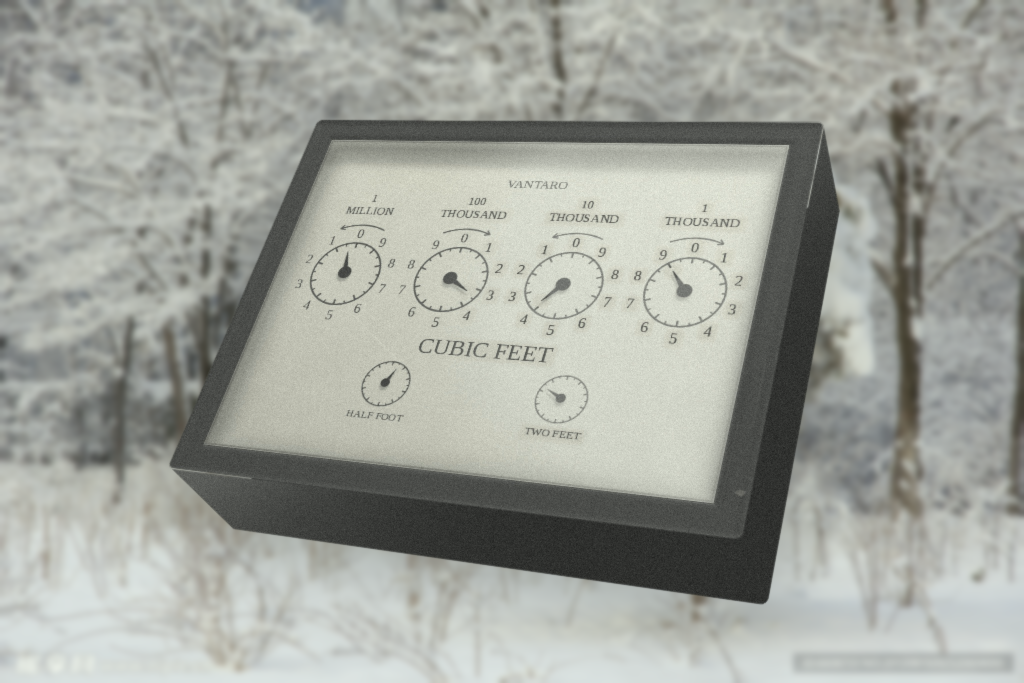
**33900** ft³
